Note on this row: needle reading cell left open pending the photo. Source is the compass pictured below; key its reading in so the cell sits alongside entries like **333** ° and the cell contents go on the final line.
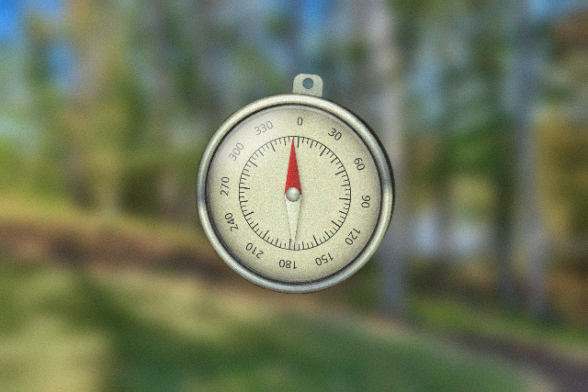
**355** °
